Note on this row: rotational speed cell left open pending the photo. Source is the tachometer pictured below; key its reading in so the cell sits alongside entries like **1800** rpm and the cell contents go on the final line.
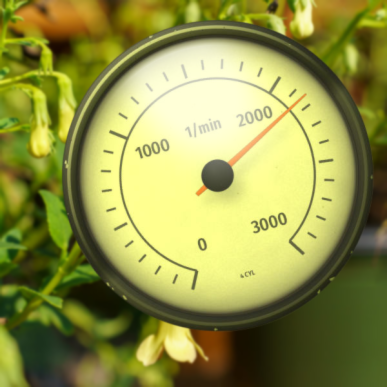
**2150** rpm
